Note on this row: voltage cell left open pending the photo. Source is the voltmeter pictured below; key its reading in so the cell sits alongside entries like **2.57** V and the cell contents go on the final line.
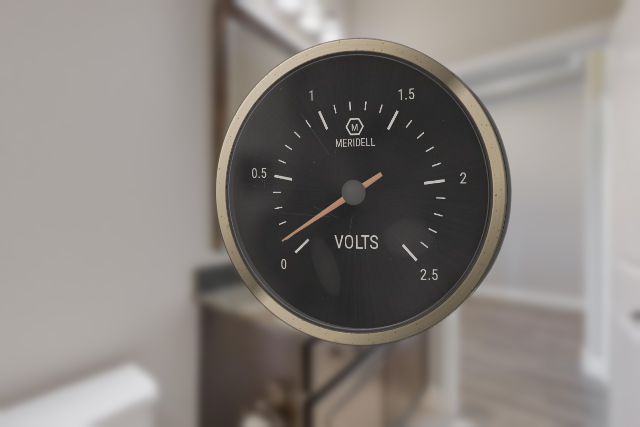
**0.1** V
